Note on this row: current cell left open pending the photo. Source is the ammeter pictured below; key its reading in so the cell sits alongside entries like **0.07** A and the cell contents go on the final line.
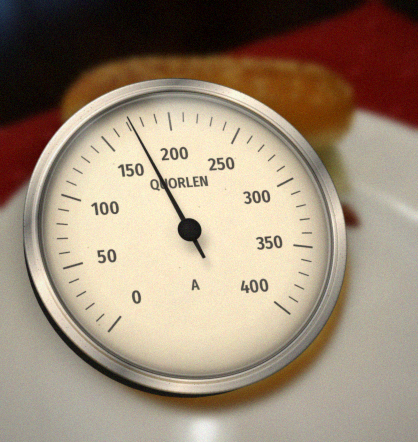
**170** A
